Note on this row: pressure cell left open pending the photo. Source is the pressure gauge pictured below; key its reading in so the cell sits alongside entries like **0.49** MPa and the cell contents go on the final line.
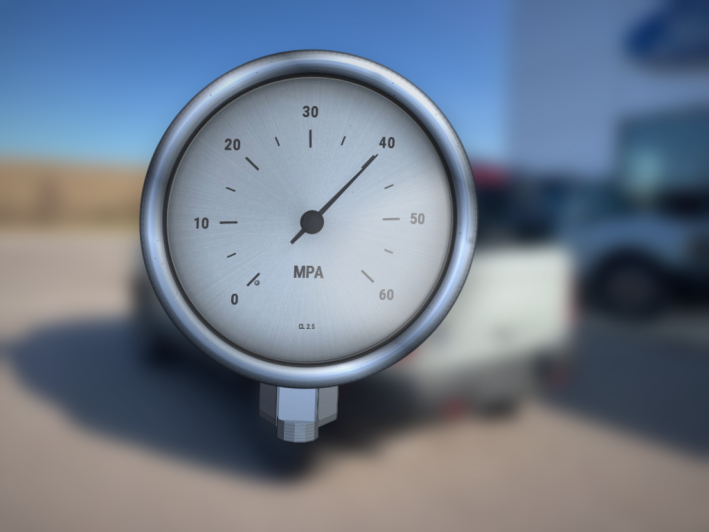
**40** MPa
